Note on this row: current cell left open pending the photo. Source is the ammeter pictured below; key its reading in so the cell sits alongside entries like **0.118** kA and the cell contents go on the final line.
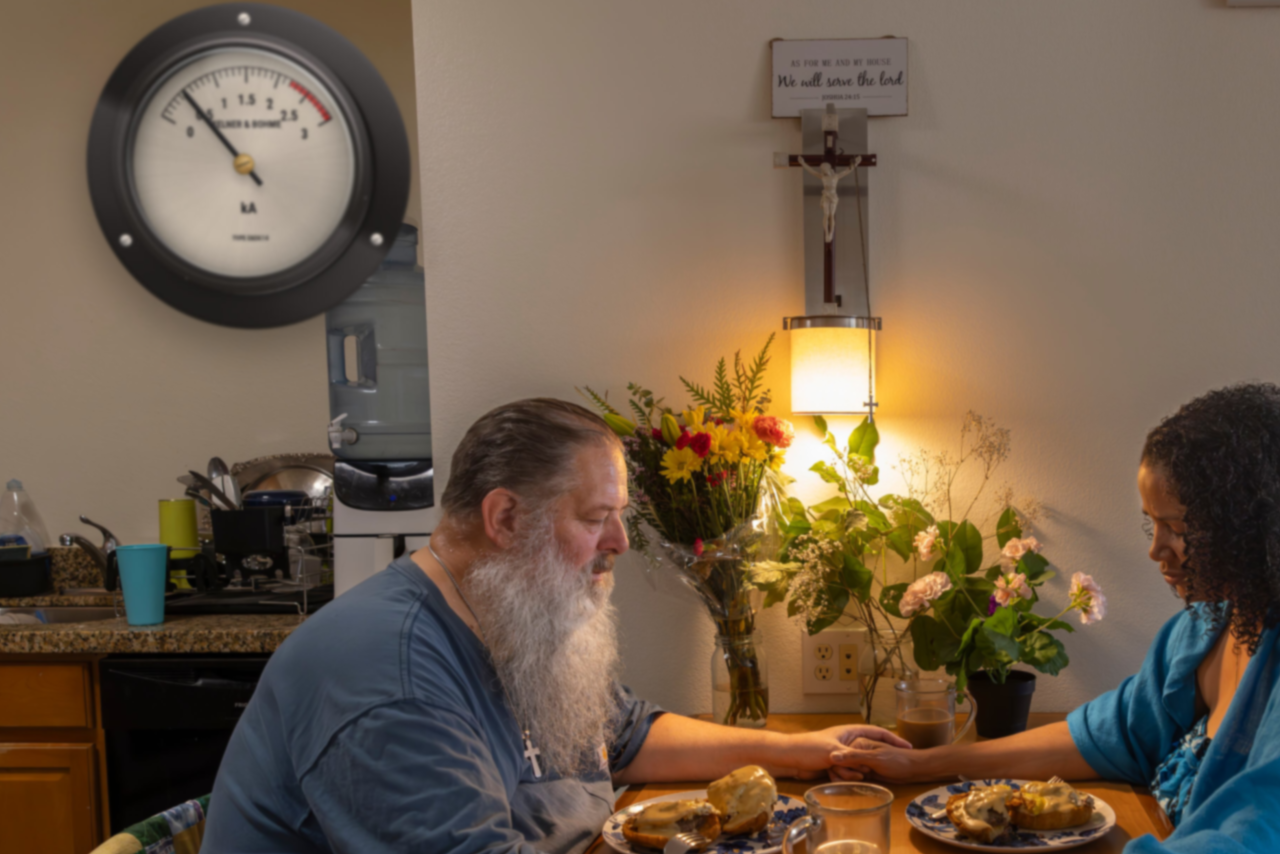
**0.5** kA
